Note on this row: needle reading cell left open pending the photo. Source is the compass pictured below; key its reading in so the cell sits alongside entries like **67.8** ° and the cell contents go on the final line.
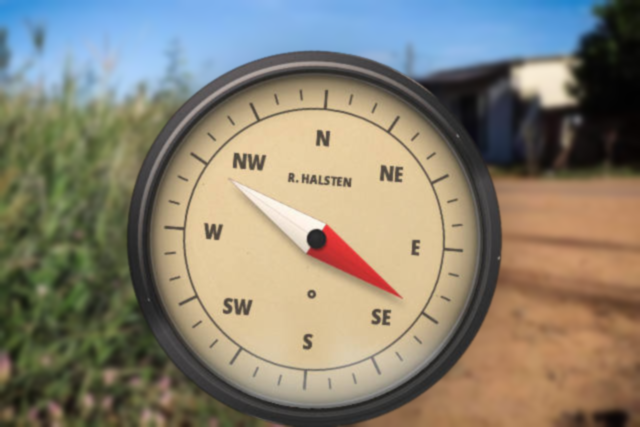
**120** °
